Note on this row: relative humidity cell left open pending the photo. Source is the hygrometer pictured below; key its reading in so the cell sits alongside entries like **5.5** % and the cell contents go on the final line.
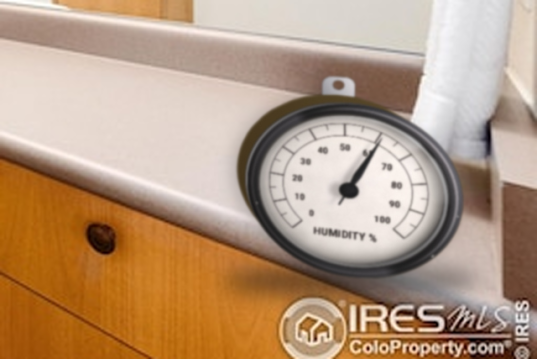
**60** %
